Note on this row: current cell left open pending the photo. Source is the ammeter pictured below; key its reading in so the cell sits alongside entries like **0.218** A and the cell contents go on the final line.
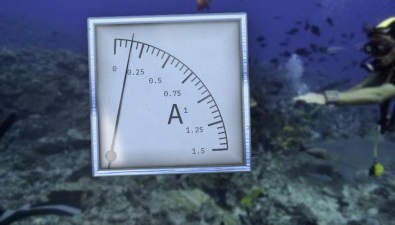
**0.15** A
